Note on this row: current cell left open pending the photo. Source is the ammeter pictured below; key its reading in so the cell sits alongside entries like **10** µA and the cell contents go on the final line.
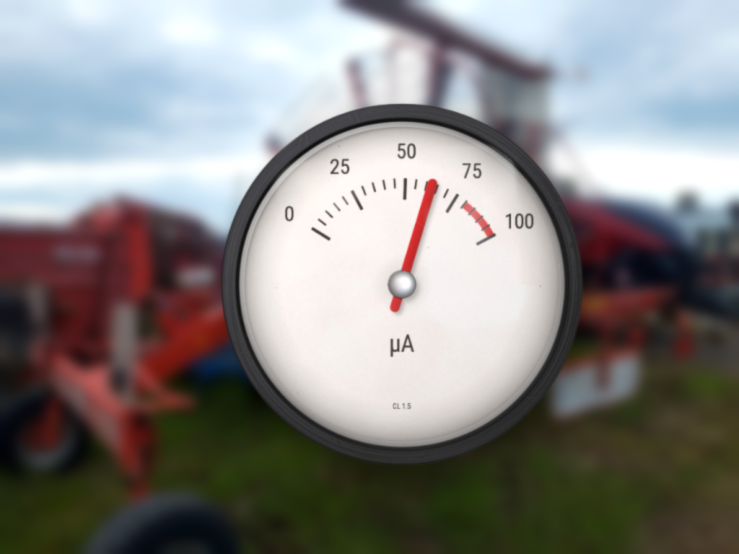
**62.5** µA
